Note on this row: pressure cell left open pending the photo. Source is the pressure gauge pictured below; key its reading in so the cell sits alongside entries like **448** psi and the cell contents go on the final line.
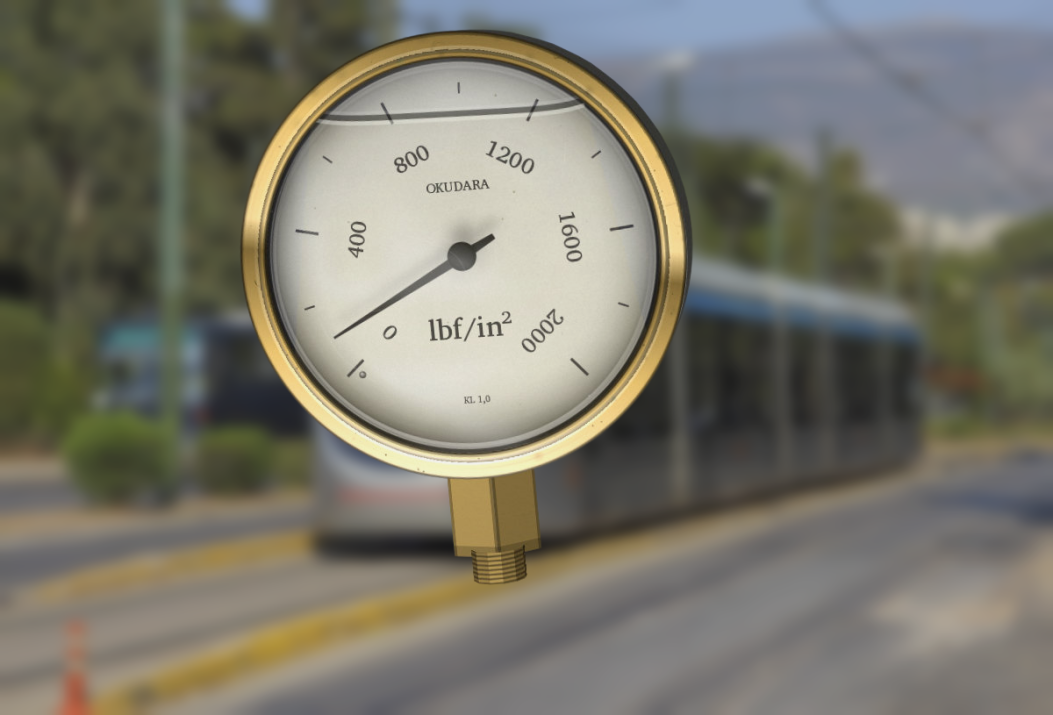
**100** psi
